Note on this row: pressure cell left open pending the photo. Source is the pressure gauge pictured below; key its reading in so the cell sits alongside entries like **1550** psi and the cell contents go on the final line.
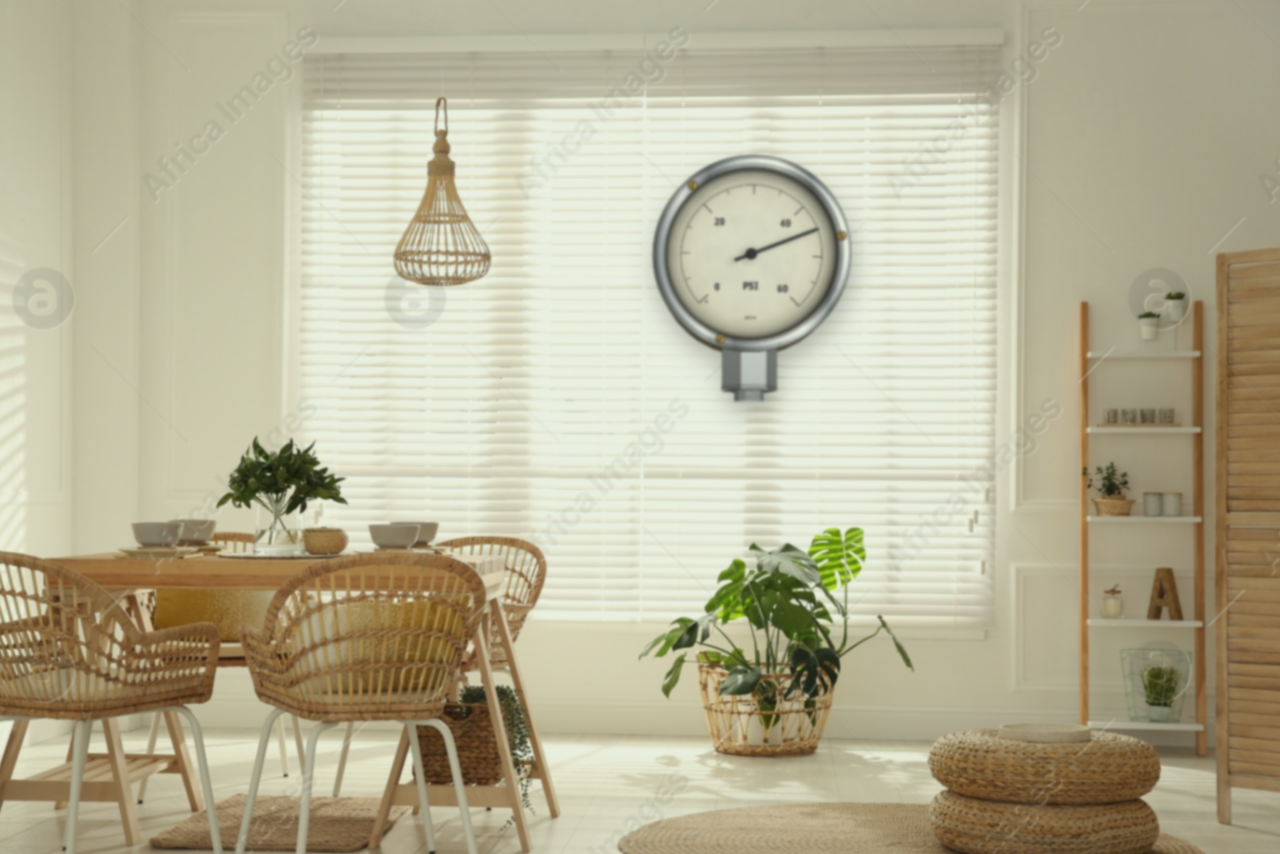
**45** psi
